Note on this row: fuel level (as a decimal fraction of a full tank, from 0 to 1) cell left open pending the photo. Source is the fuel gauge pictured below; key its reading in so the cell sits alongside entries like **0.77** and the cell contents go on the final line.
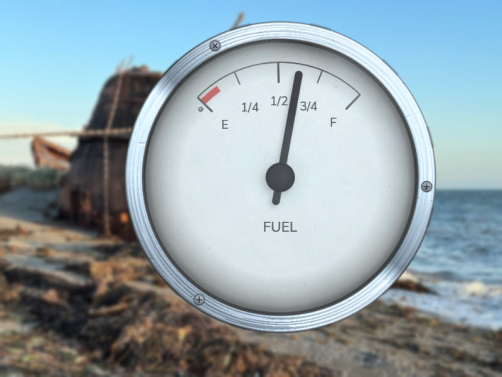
**0.625**
